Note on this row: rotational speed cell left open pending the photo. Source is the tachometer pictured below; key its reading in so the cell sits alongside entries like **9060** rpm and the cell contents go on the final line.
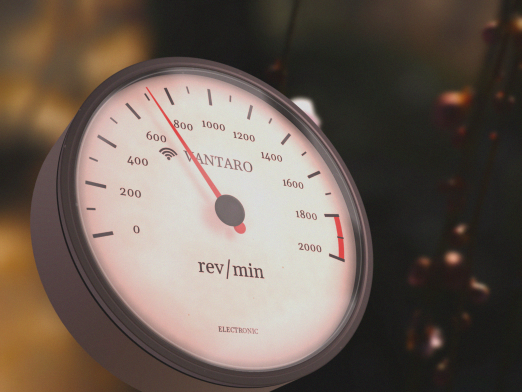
**700** rpm
